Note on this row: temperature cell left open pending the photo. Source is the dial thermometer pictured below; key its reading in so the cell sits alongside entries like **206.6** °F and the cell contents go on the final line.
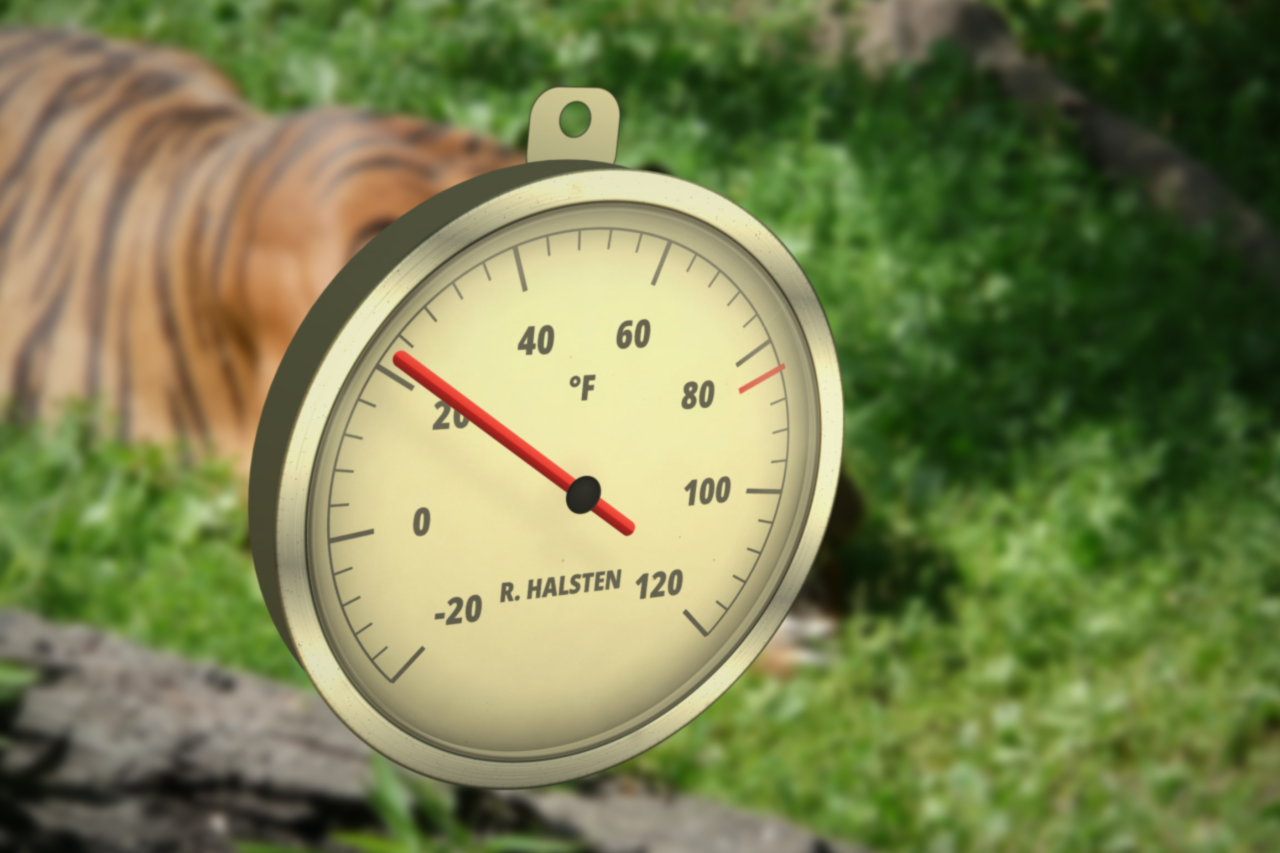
**22** °F
